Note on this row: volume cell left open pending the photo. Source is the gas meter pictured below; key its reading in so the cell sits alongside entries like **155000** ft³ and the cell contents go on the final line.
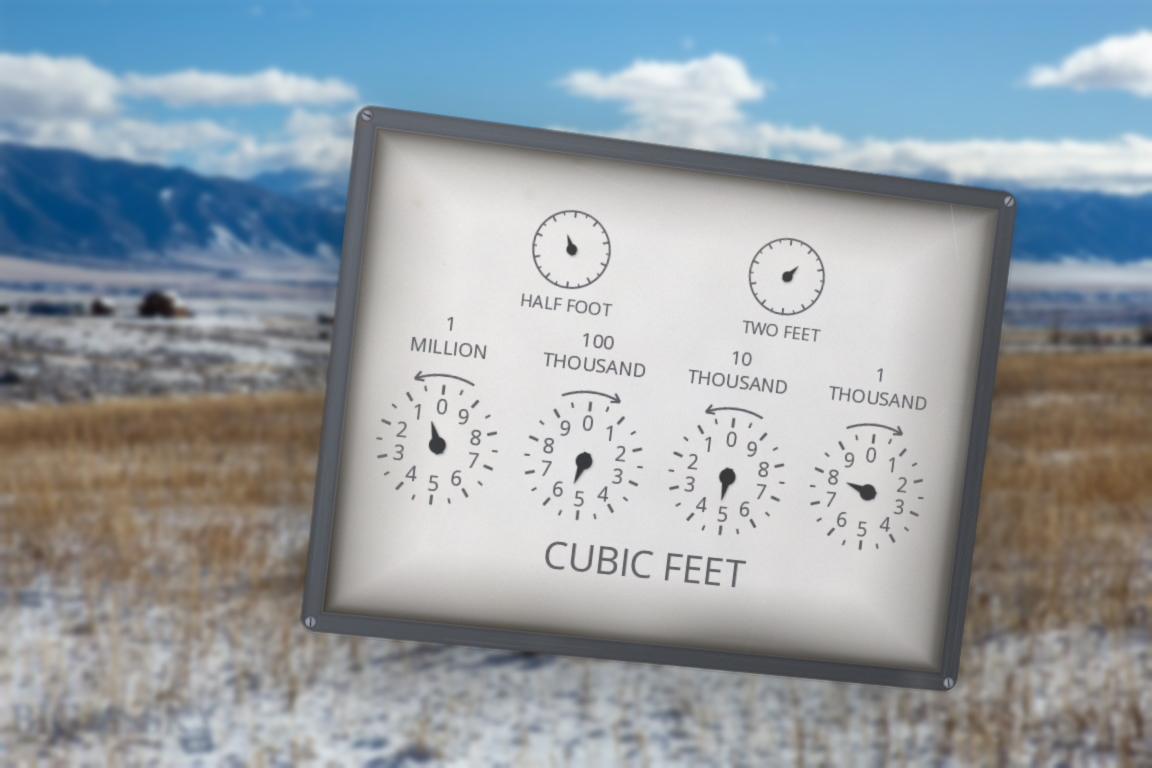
**54800** ft³
